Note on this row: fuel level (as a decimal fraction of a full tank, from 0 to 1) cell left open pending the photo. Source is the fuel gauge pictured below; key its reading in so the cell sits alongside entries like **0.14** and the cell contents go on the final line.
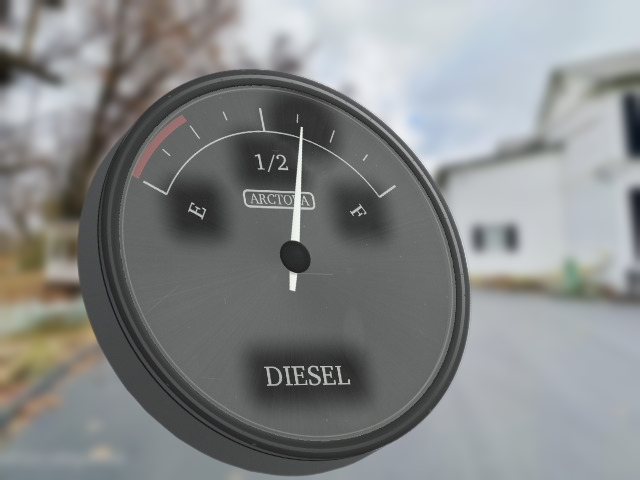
**0.625**
